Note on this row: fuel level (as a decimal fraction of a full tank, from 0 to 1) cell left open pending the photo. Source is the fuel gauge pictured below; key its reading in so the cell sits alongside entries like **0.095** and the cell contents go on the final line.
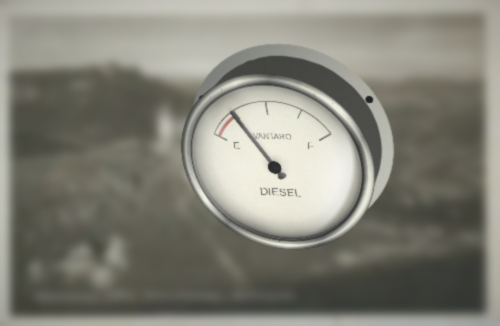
**0.25**
